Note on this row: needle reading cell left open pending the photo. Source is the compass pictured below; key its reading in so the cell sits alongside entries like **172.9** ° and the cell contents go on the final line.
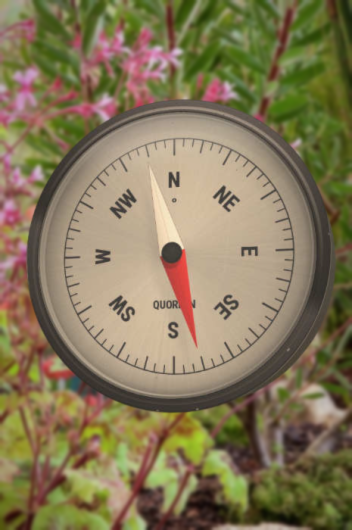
**165** °
